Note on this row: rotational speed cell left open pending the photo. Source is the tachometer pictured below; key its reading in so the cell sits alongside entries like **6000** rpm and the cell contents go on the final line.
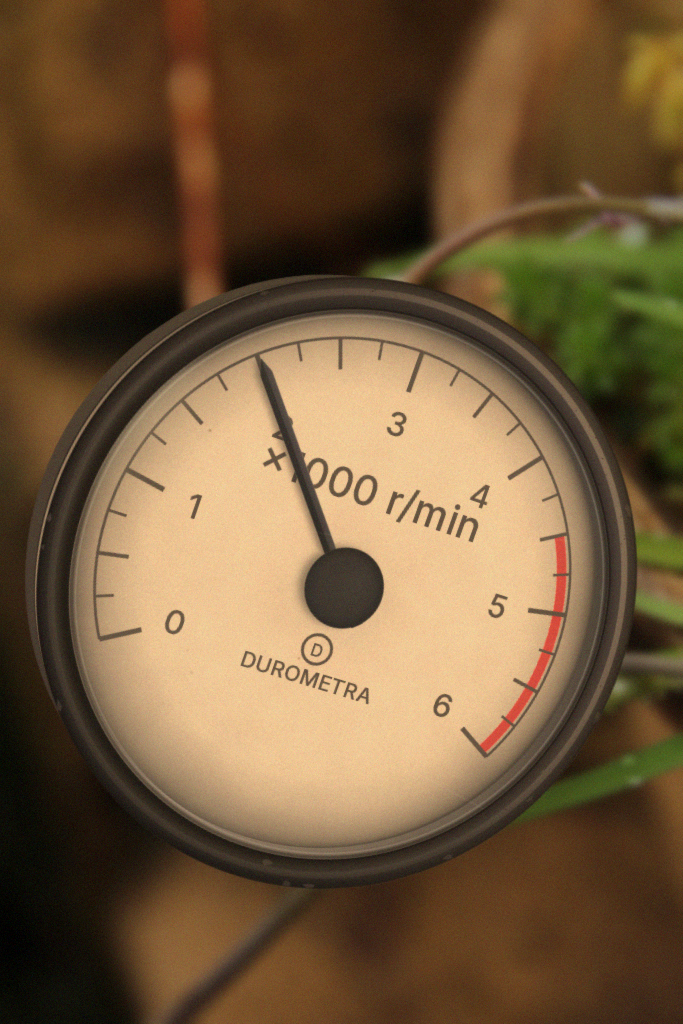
**2000** rpm
